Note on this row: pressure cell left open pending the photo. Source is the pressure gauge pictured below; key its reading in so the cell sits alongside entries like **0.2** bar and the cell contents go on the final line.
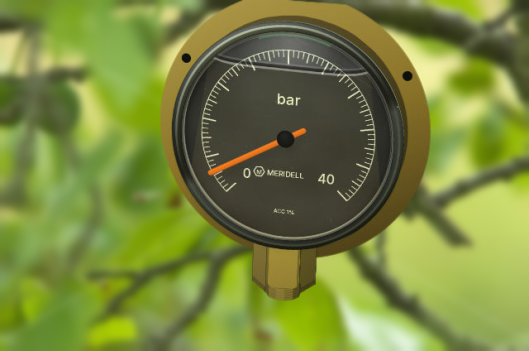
**2.5** bar
